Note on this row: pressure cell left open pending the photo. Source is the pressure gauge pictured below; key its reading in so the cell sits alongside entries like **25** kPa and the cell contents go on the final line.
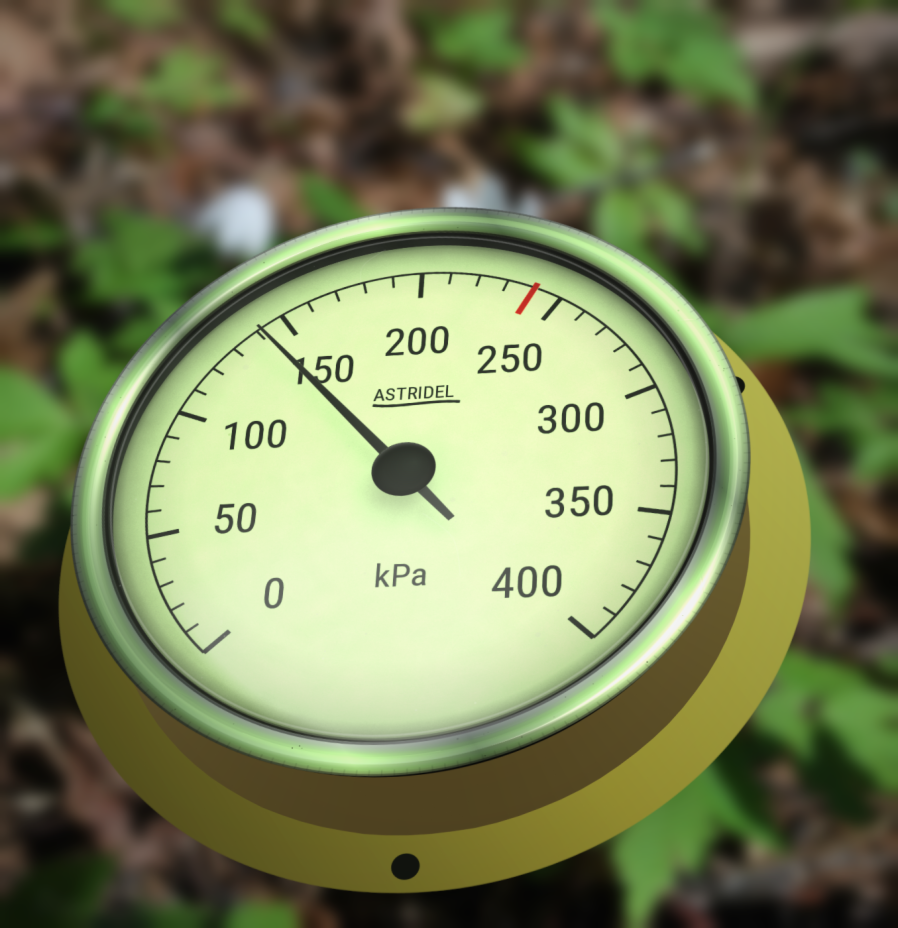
**140** kPa
